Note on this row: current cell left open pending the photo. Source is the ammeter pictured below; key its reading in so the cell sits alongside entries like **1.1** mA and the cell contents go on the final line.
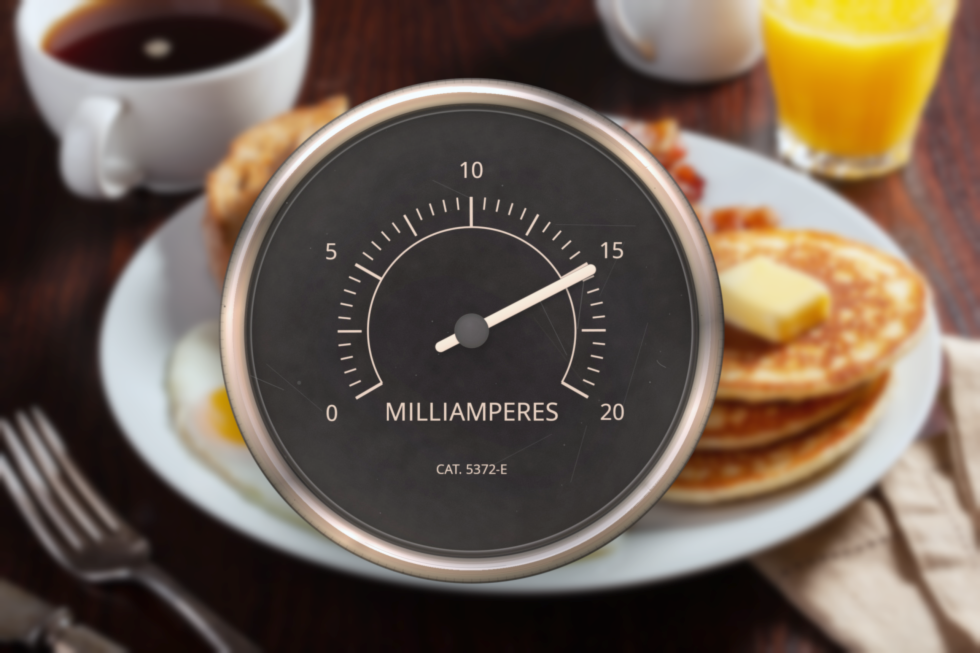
**15.25** mA
